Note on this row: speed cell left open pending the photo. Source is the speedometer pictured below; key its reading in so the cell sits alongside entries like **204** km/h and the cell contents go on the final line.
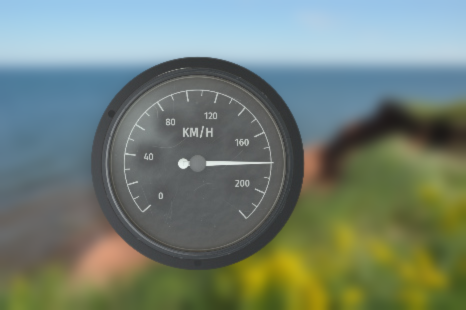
**180** km/h
